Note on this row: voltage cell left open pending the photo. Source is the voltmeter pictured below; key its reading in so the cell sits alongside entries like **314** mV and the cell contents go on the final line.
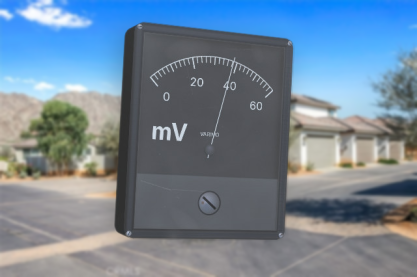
**38** mV
